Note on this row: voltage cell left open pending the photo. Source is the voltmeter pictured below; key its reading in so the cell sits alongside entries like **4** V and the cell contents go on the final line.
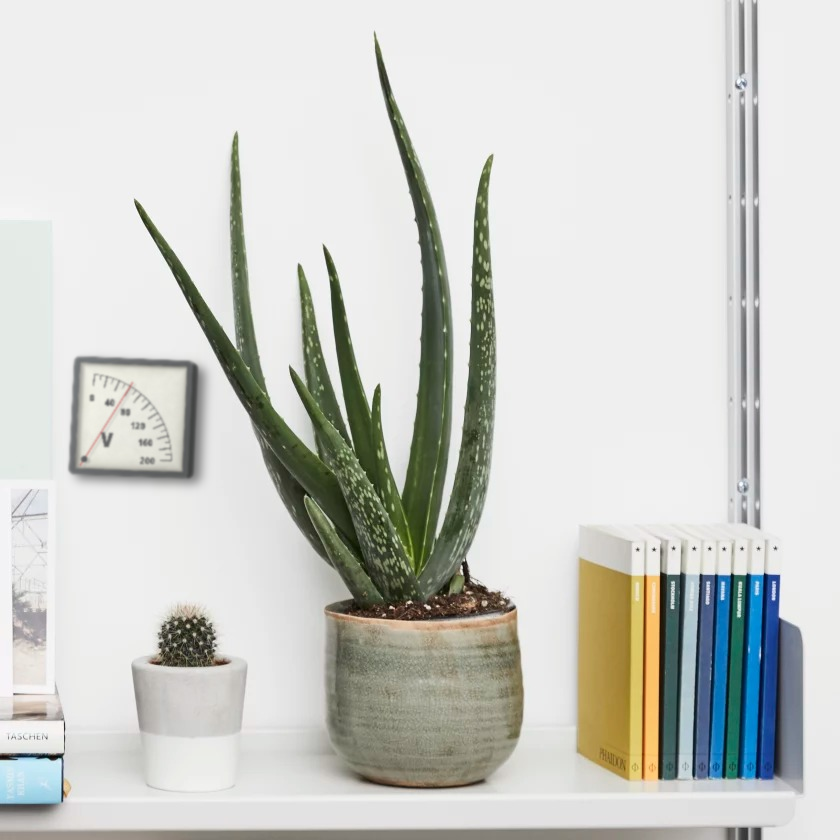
**60** V
